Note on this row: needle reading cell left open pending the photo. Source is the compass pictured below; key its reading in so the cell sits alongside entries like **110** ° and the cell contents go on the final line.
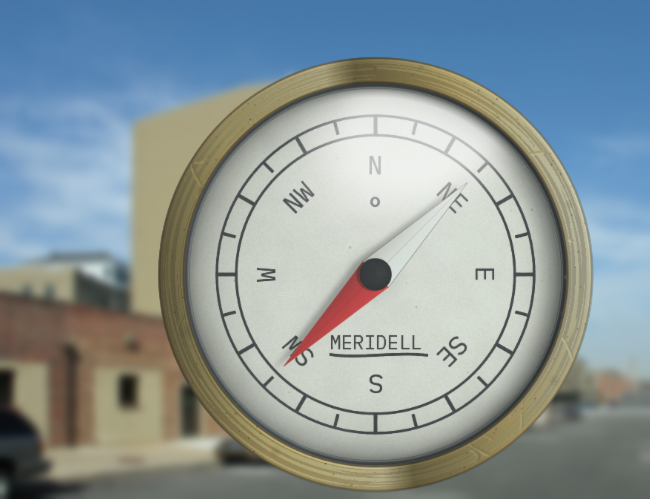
**225** °
